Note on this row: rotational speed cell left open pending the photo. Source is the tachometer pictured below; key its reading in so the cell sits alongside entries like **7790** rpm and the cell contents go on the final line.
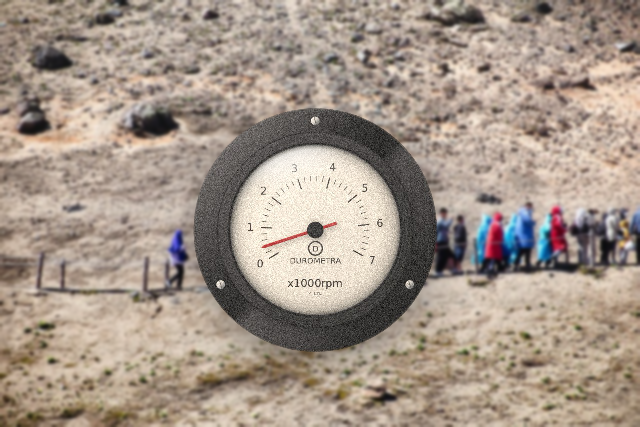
**400** rpm
